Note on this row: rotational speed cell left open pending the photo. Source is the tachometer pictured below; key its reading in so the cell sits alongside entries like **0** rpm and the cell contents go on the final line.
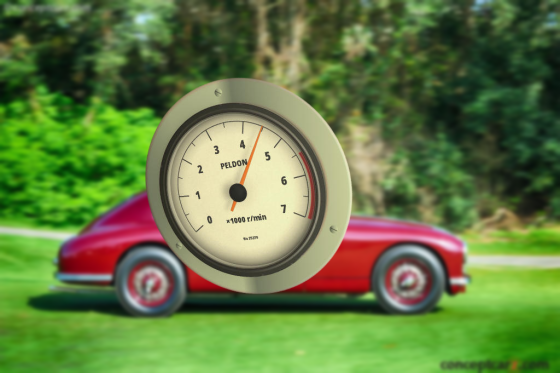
**4500** rpm
